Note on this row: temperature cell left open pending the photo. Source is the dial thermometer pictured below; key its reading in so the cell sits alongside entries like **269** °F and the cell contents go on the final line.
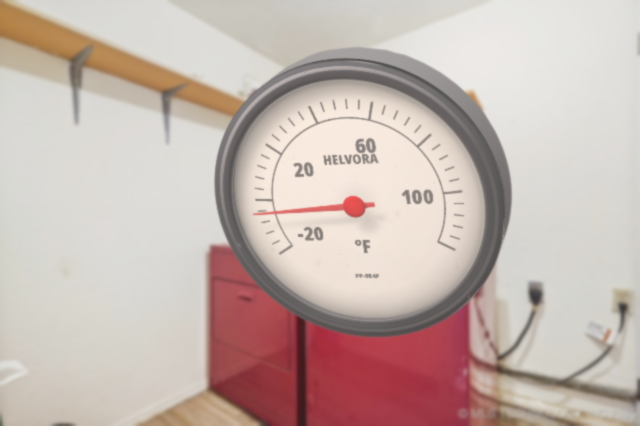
**-4** °F
